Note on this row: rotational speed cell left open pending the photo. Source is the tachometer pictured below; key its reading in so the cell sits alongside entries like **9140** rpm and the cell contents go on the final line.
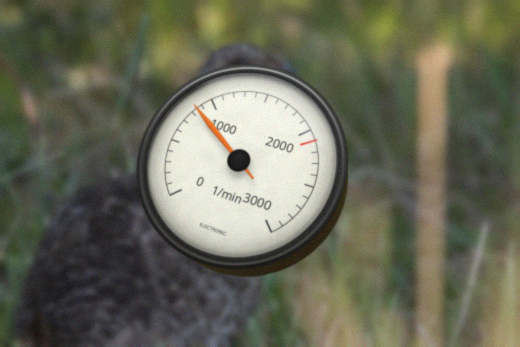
**850** rpm
